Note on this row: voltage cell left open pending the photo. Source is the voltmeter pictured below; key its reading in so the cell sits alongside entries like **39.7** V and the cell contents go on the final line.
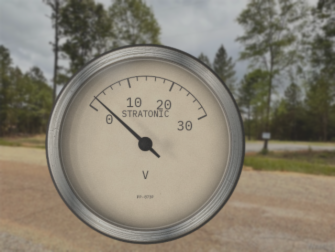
**2** V
